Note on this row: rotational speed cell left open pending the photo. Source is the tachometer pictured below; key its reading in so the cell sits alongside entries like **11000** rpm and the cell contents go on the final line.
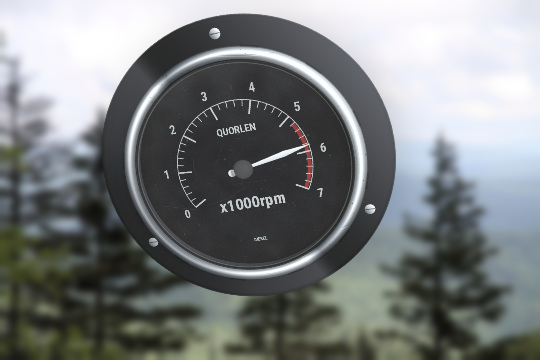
**5800** rpm
